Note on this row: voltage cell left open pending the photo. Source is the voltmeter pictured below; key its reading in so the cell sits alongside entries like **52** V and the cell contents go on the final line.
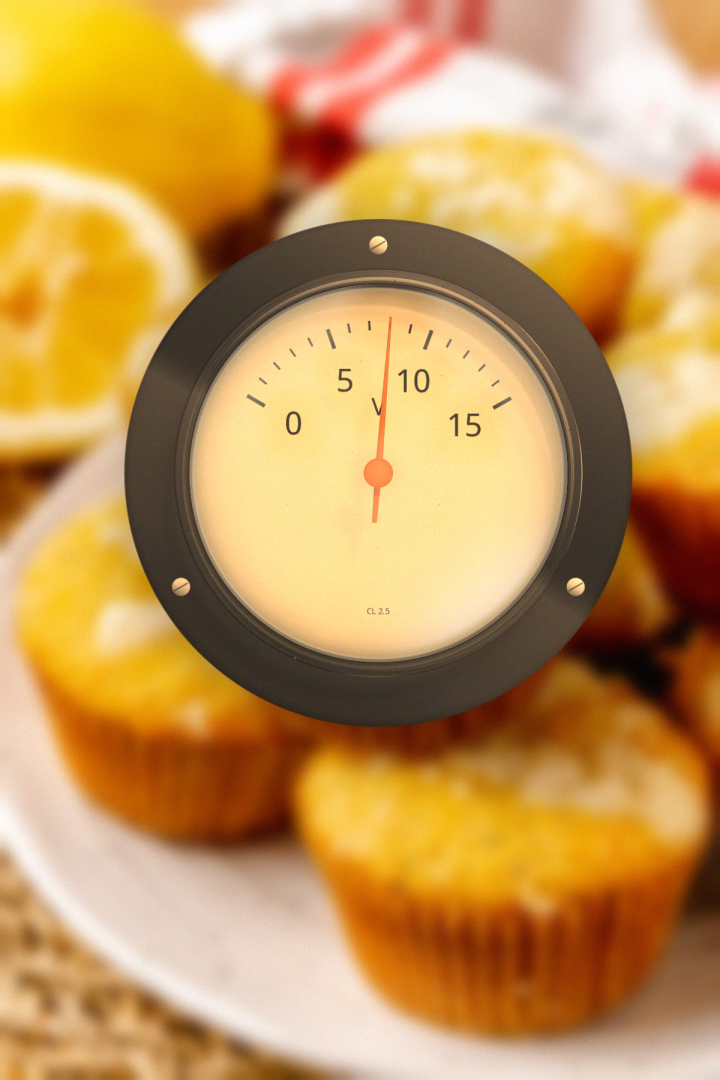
**8** V
